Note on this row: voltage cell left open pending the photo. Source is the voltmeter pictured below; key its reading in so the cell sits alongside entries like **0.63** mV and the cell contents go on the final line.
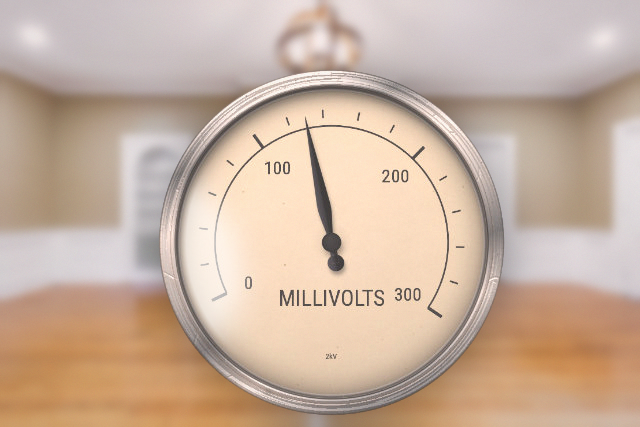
**130** mV
